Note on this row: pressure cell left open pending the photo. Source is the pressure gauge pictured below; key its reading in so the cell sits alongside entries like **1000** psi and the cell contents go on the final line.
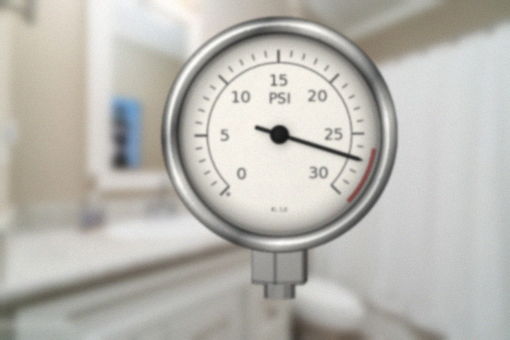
**27** psi
